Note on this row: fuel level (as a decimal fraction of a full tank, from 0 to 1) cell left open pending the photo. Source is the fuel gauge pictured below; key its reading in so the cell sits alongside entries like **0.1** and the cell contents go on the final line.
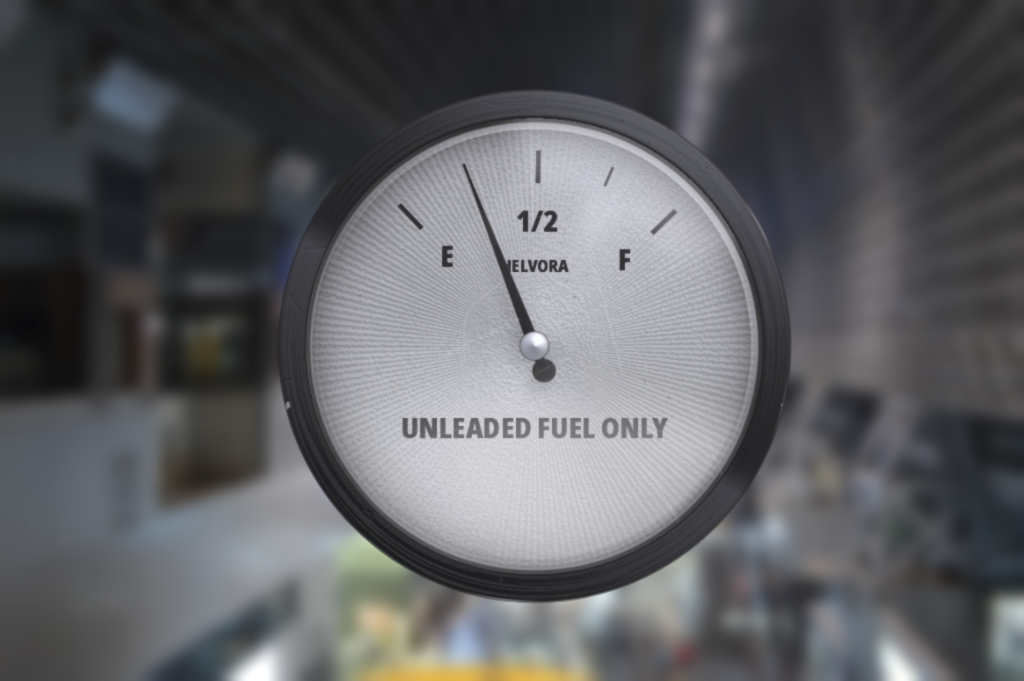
**0.25**
